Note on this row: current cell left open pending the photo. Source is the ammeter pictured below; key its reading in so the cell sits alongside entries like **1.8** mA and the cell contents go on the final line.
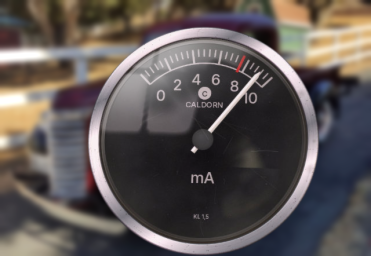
**9.2** mA
